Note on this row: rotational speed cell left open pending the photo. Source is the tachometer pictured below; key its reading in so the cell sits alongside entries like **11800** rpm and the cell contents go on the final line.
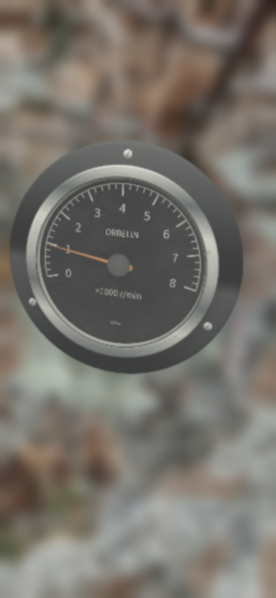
**1000** rpm
